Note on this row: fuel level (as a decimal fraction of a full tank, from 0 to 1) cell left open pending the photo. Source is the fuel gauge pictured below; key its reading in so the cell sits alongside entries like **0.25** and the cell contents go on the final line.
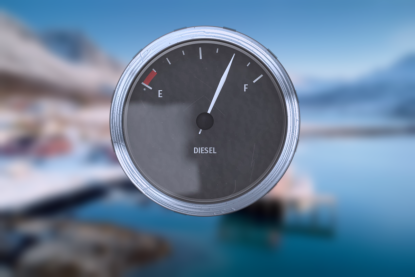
**0.75**
